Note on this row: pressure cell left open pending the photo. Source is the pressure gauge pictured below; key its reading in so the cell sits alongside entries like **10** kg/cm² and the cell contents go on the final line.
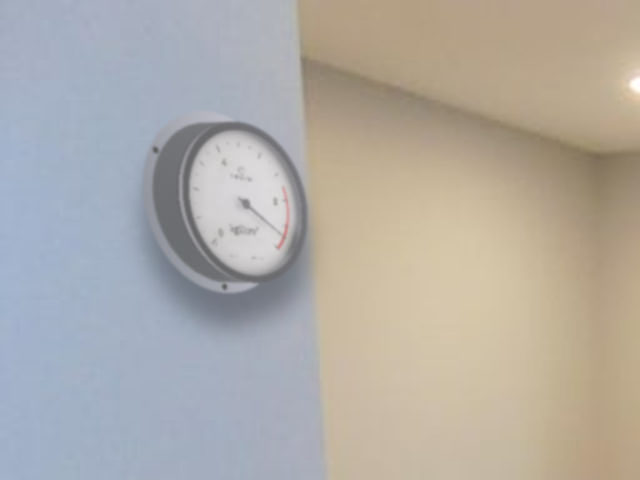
**9.5** kg/cm²
